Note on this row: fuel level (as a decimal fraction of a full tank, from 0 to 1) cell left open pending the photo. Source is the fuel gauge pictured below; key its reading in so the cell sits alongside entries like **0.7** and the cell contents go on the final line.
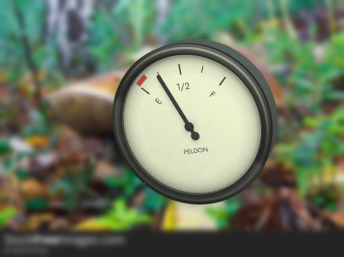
**0.25**
